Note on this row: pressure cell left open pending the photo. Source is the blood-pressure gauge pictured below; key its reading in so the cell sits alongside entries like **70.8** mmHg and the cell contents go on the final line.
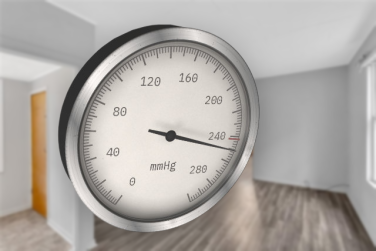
**250** mmHg
